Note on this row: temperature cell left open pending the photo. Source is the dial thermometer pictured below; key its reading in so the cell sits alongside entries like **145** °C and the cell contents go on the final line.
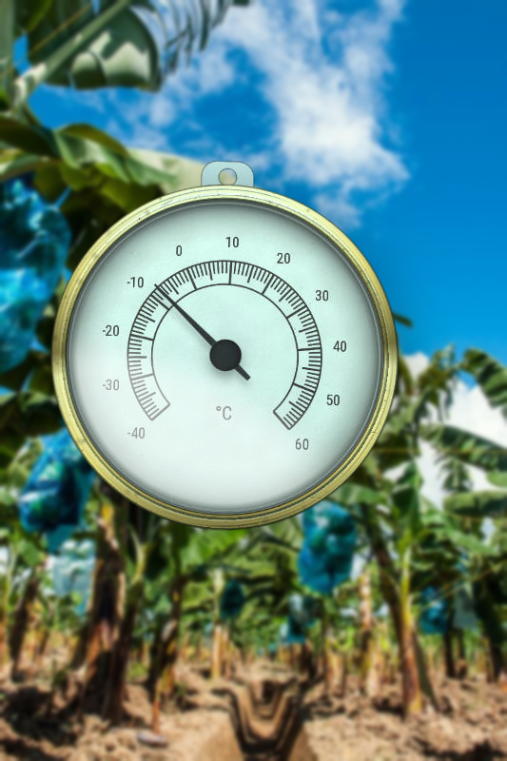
**-8** °C
